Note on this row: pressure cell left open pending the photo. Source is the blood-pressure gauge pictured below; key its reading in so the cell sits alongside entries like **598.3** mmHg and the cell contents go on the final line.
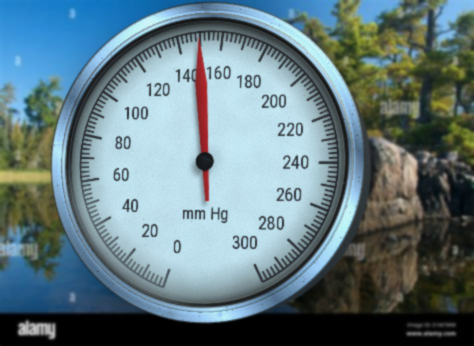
**150** mmHg
